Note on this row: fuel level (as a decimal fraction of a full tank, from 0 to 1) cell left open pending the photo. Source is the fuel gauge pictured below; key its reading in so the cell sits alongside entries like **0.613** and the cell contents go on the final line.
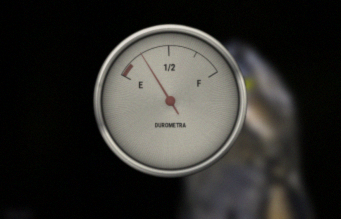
**0.25**
